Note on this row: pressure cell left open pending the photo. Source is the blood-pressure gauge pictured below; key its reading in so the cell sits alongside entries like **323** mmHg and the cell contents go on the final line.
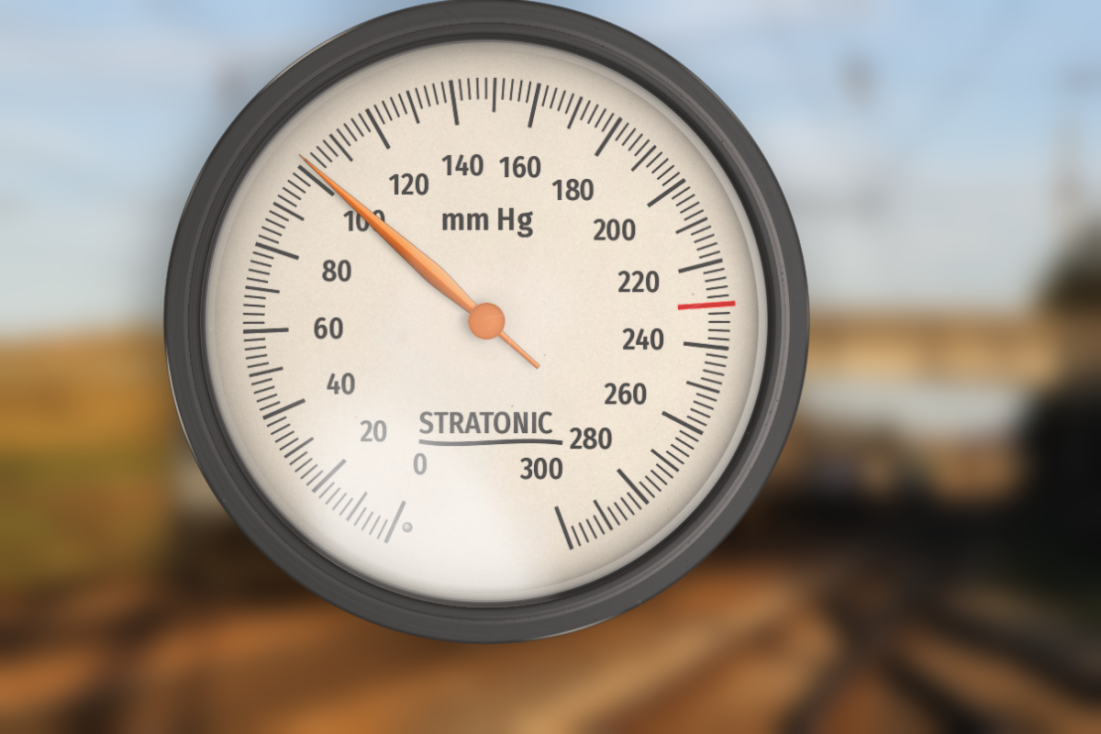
**102** mmHg
